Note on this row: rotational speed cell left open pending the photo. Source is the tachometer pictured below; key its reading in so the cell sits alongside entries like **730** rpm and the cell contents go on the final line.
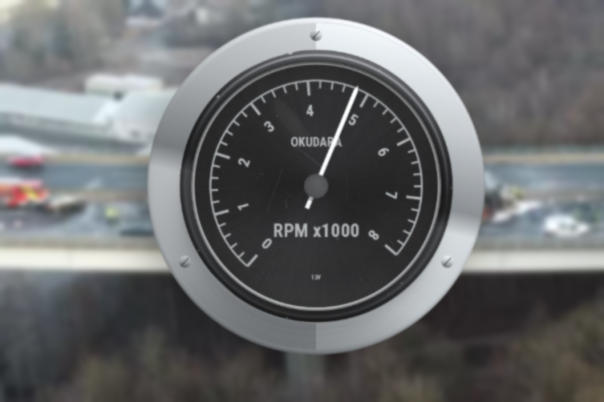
**4800** rpm
